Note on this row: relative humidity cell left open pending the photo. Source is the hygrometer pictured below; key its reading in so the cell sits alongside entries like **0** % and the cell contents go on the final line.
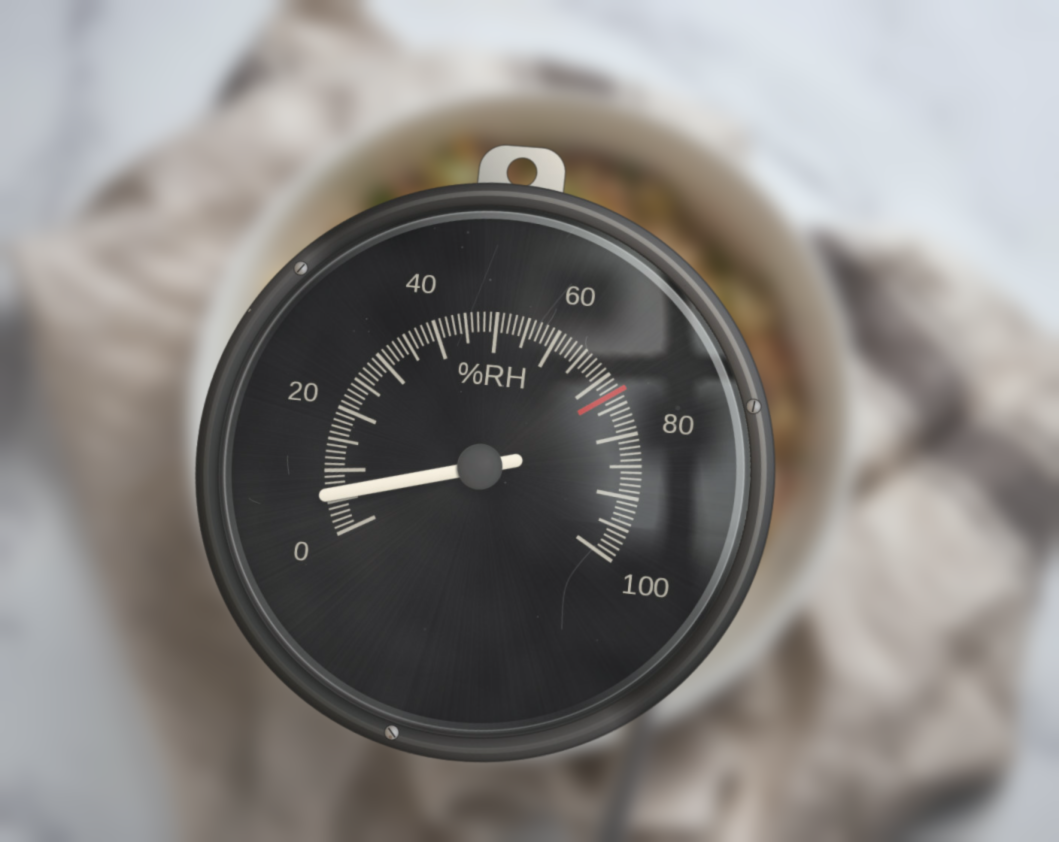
**6** %
